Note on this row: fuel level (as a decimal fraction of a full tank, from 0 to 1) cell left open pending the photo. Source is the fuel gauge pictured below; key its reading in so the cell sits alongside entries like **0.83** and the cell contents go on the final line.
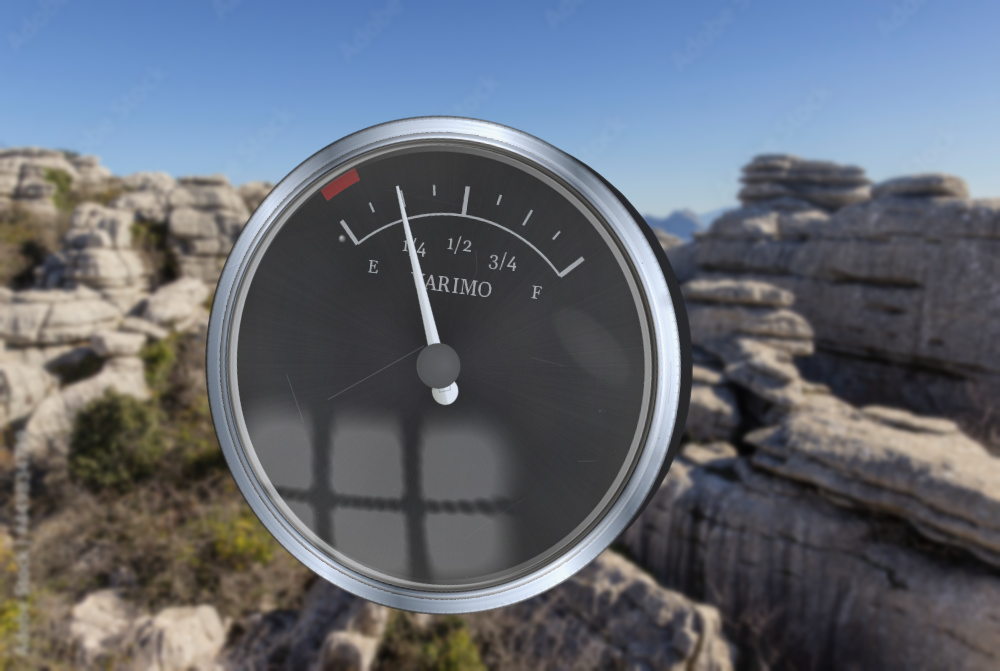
**0.25**
